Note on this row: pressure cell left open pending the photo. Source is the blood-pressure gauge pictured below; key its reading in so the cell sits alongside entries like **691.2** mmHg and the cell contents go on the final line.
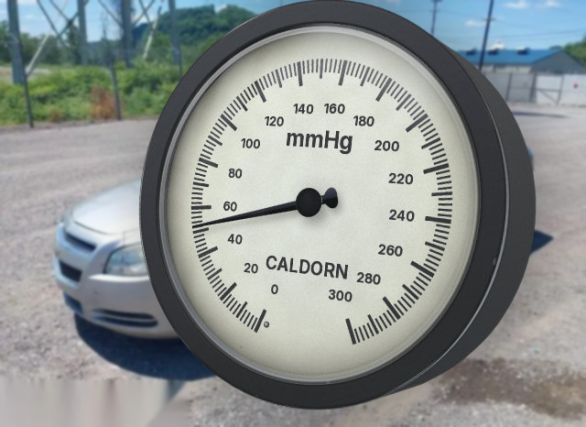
**52** mmHg
